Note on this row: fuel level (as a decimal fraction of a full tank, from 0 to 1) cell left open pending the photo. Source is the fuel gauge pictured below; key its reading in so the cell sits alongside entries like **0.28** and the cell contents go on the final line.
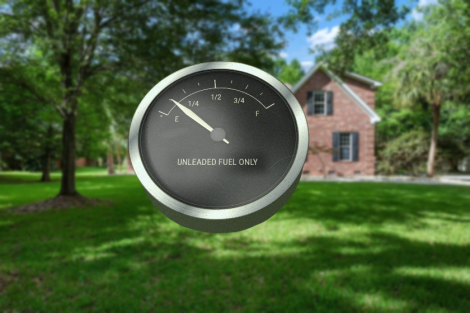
**0.125**
